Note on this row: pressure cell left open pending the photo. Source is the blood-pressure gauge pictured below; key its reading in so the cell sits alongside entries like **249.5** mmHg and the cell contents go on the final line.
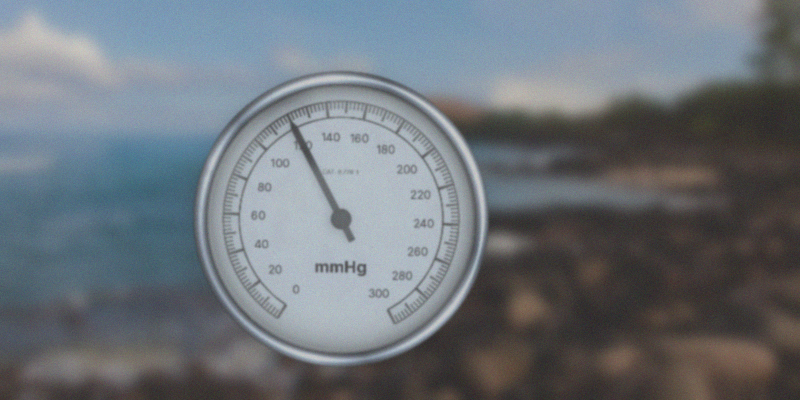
**120** mmHg
